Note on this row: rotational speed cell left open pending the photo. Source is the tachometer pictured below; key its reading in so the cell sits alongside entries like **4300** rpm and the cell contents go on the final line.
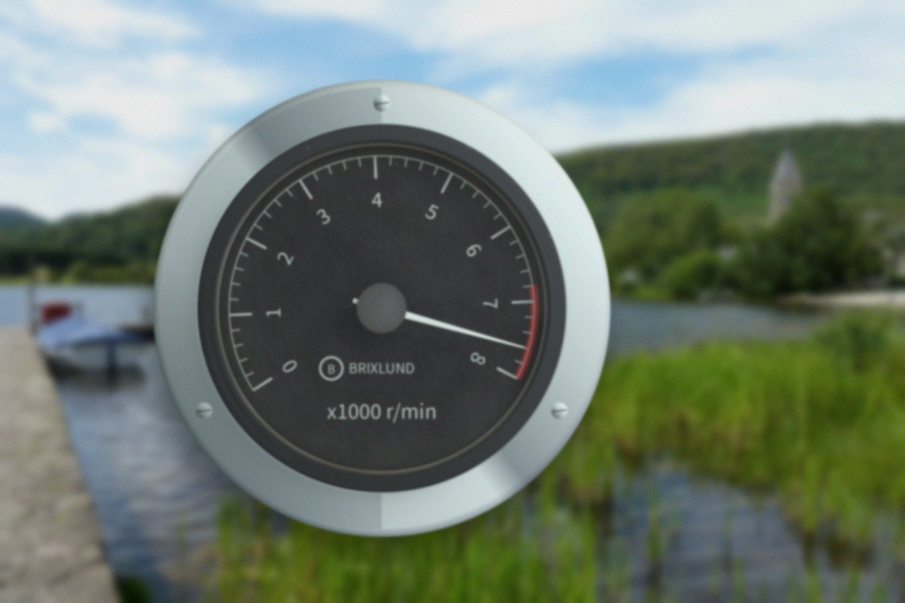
**7600** rpm
